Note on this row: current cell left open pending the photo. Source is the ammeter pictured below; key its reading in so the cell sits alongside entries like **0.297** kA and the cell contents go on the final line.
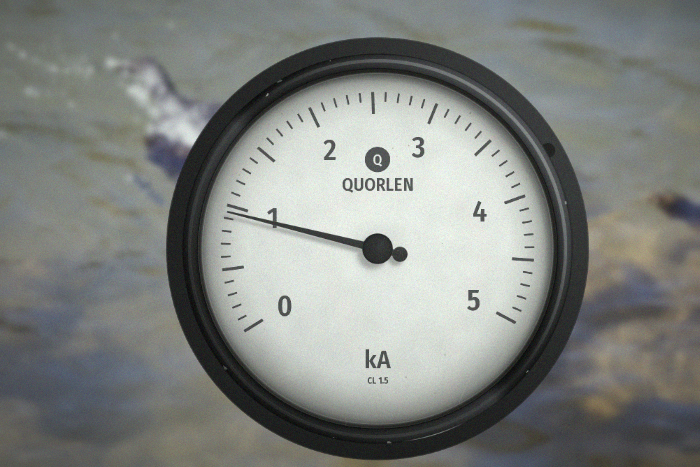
**0.95** kA
